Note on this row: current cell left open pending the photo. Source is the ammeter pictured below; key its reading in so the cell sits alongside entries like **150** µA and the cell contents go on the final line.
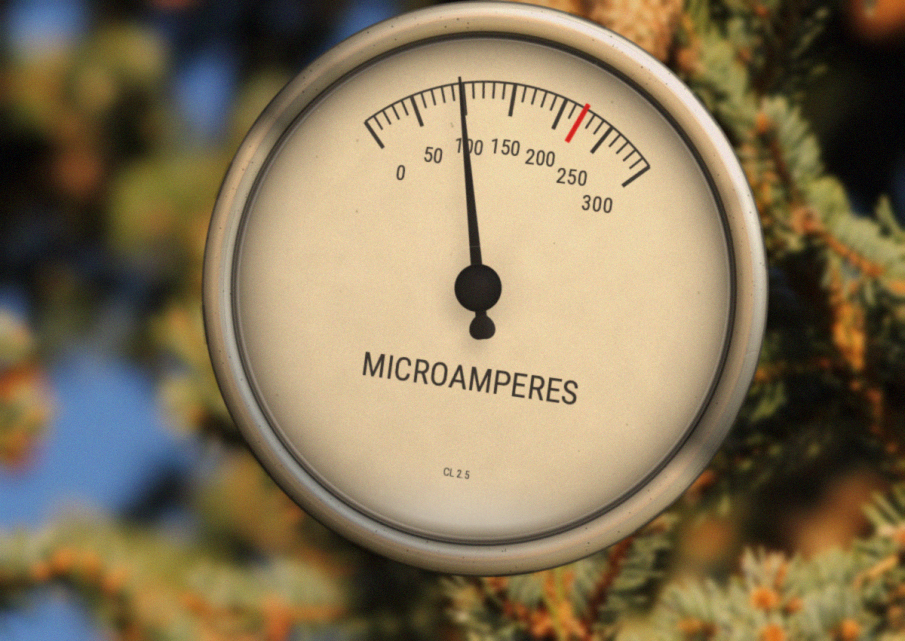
**100** µA
